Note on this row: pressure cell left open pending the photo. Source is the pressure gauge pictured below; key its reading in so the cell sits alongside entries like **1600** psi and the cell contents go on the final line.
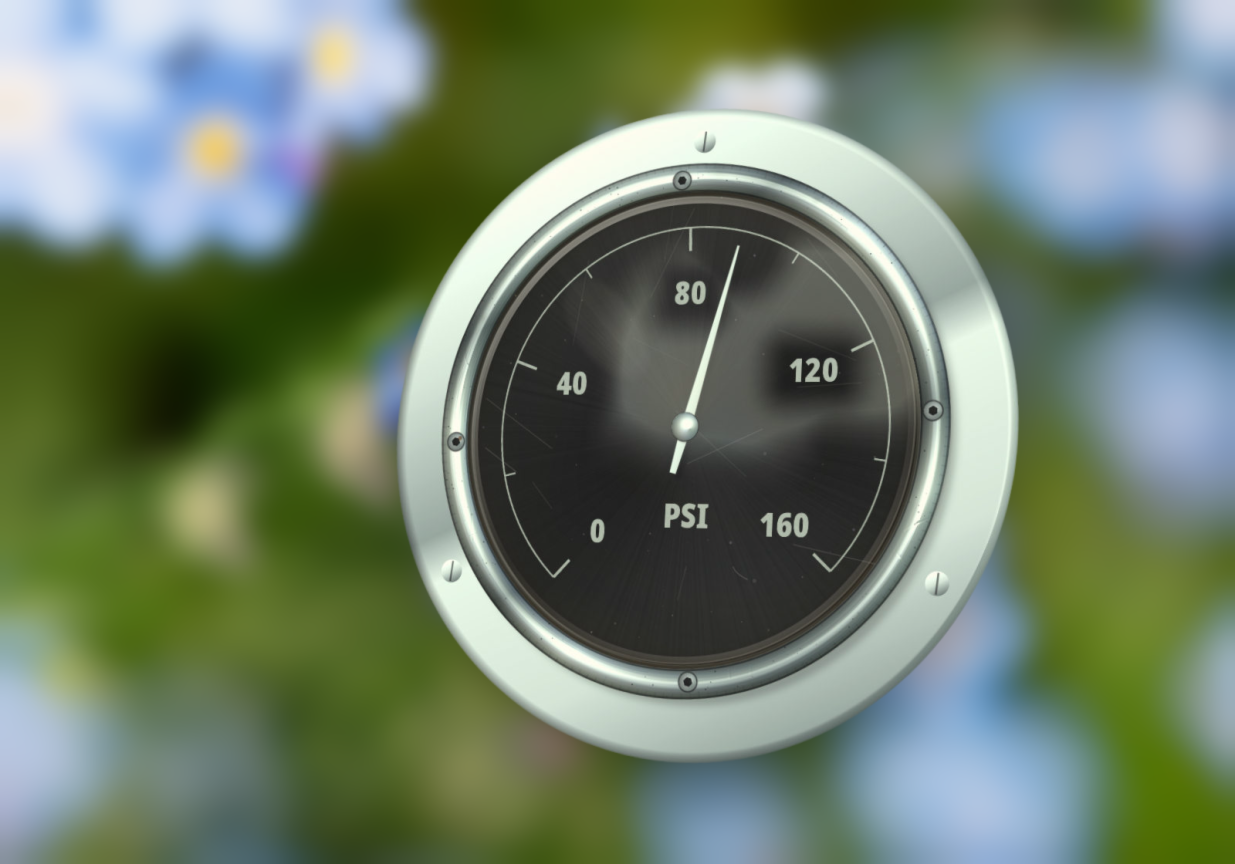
**90** psi
